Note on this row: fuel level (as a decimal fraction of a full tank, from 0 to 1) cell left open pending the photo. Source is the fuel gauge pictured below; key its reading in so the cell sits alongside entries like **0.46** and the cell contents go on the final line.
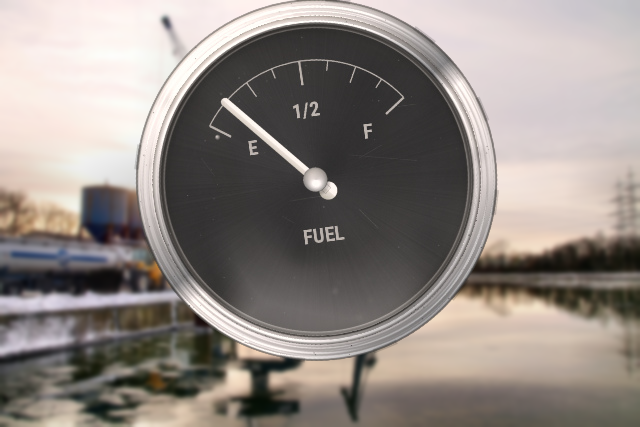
**0.125**
